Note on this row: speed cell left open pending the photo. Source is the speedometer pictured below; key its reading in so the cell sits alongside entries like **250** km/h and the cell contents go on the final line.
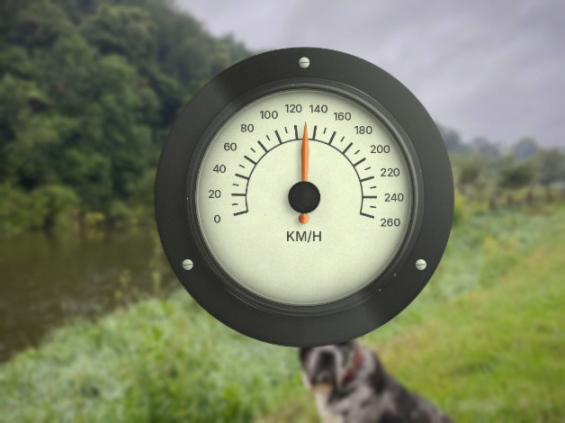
**130** km/h
